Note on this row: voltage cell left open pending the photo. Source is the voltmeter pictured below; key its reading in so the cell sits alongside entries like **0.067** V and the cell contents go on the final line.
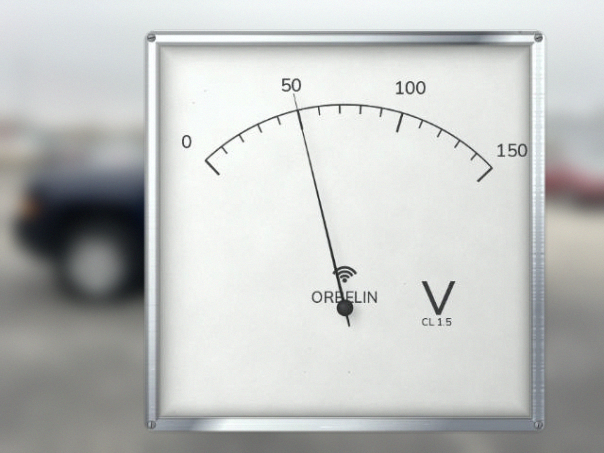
**50** V
